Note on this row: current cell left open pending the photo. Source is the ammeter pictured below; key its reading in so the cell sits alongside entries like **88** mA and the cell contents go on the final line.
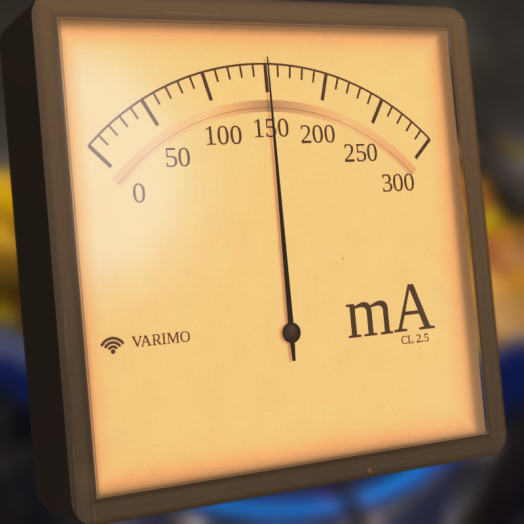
**150** mA
